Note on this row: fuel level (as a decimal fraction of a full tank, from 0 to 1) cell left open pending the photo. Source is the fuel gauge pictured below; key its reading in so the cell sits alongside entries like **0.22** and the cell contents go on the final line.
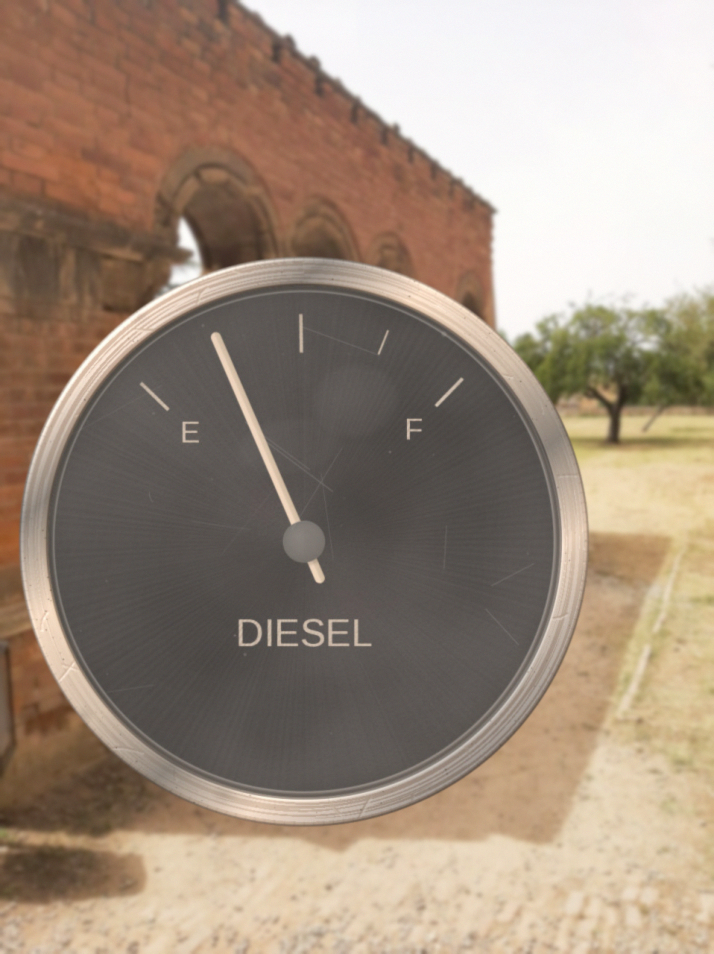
**0.25**
